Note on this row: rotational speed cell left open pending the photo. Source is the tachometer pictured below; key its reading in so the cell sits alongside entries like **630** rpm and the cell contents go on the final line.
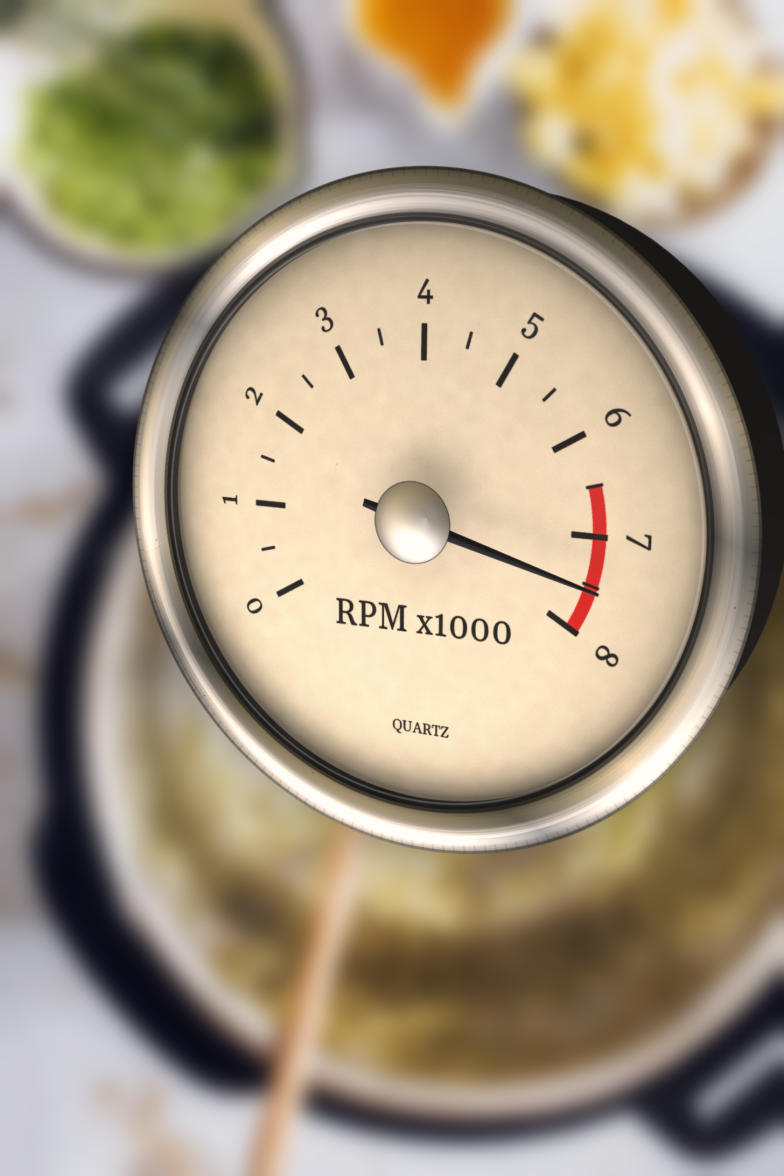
**7500** rpm
